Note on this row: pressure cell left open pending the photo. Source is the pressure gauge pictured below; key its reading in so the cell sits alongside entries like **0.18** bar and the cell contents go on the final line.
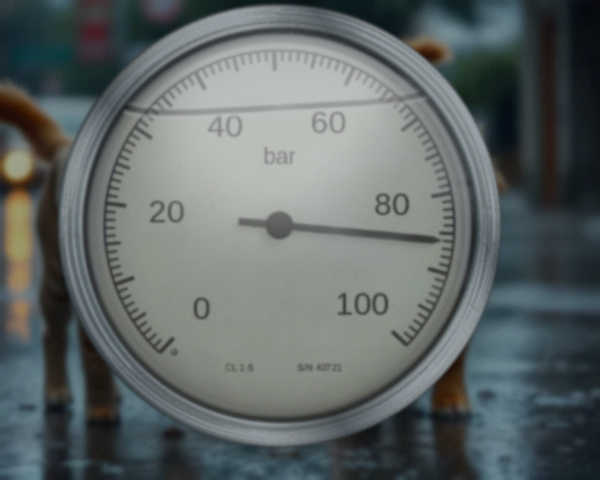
**86** bar
